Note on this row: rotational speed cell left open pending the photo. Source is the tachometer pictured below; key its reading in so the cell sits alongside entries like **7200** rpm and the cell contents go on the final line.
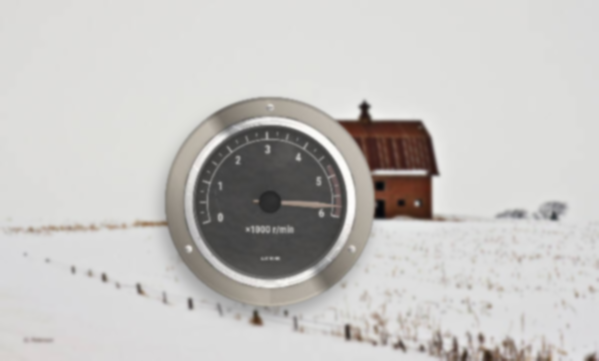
**5750** rpm
